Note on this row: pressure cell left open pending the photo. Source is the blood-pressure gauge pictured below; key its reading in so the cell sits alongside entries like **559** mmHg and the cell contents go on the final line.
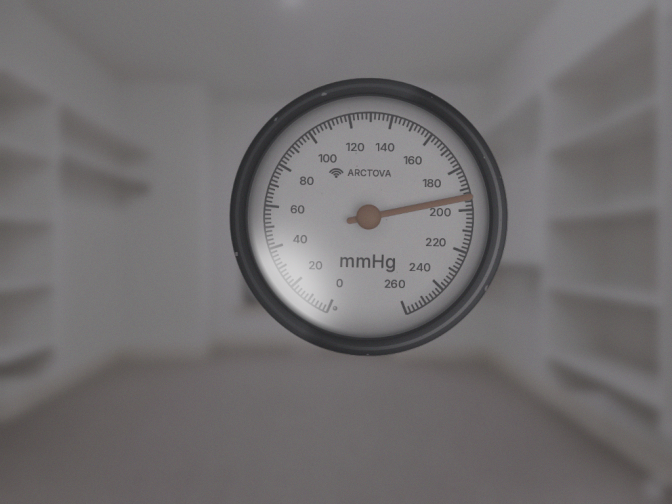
**194** mmHg
